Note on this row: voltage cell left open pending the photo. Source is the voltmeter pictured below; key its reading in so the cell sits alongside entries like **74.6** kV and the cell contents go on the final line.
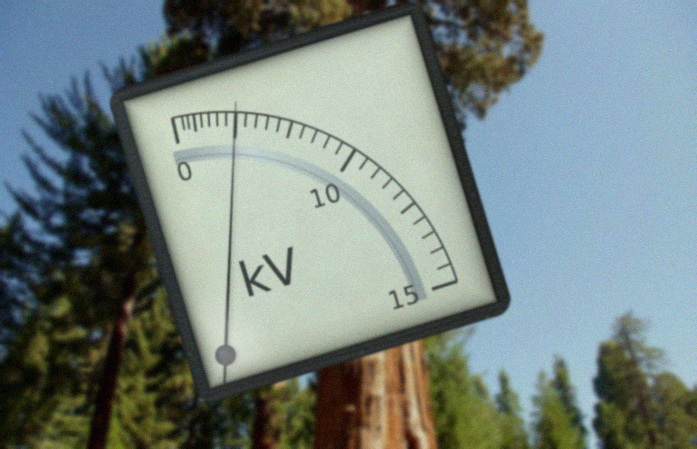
**5** kV
